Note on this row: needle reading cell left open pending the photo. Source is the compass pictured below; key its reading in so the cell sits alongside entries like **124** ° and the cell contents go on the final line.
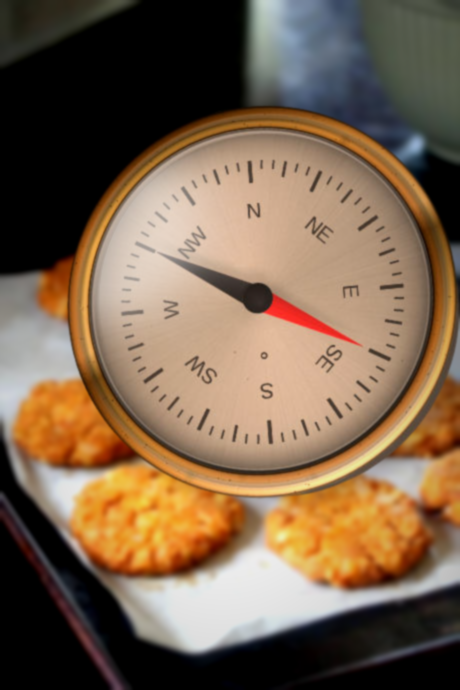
**120** °
